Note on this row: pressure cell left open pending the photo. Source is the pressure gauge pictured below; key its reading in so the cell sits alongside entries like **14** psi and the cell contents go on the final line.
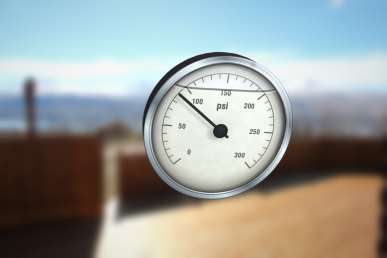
**90** psi
